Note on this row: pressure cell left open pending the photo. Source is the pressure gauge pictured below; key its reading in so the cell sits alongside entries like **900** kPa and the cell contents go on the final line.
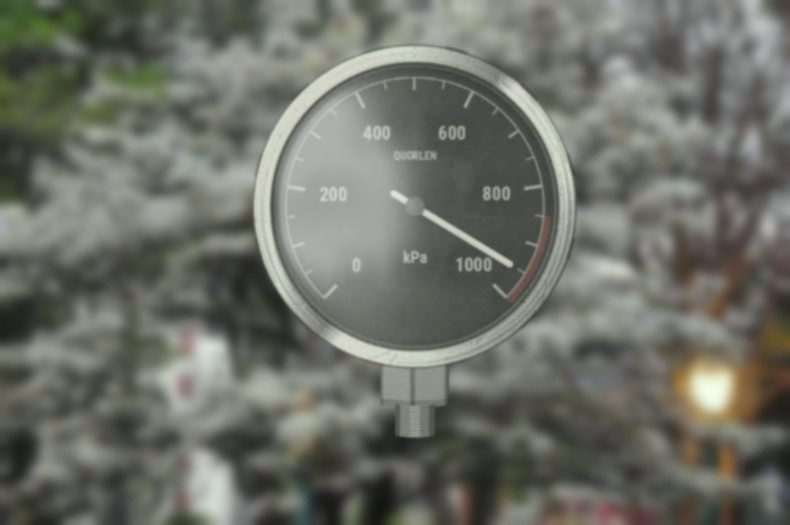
**950** kPa
